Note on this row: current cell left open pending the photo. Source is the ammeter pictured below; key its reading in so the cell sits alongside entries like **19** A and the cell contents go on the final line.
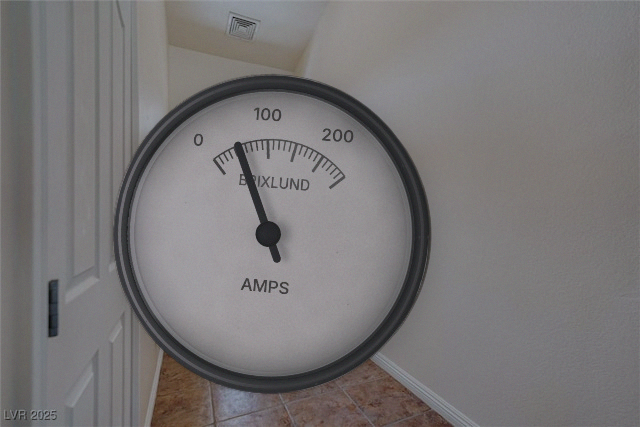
**50** A
